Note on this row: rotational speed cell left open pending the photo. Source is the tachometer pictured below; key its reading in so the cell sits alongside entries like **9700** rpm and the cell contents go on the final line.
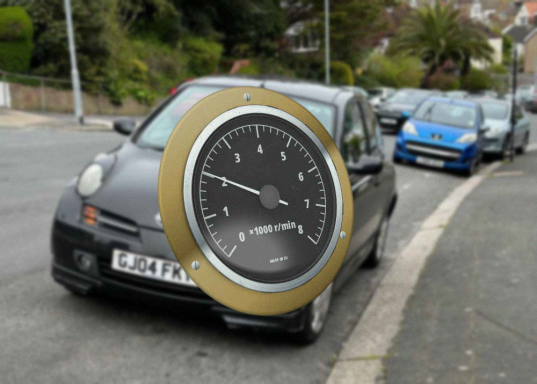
**2000** rpm
